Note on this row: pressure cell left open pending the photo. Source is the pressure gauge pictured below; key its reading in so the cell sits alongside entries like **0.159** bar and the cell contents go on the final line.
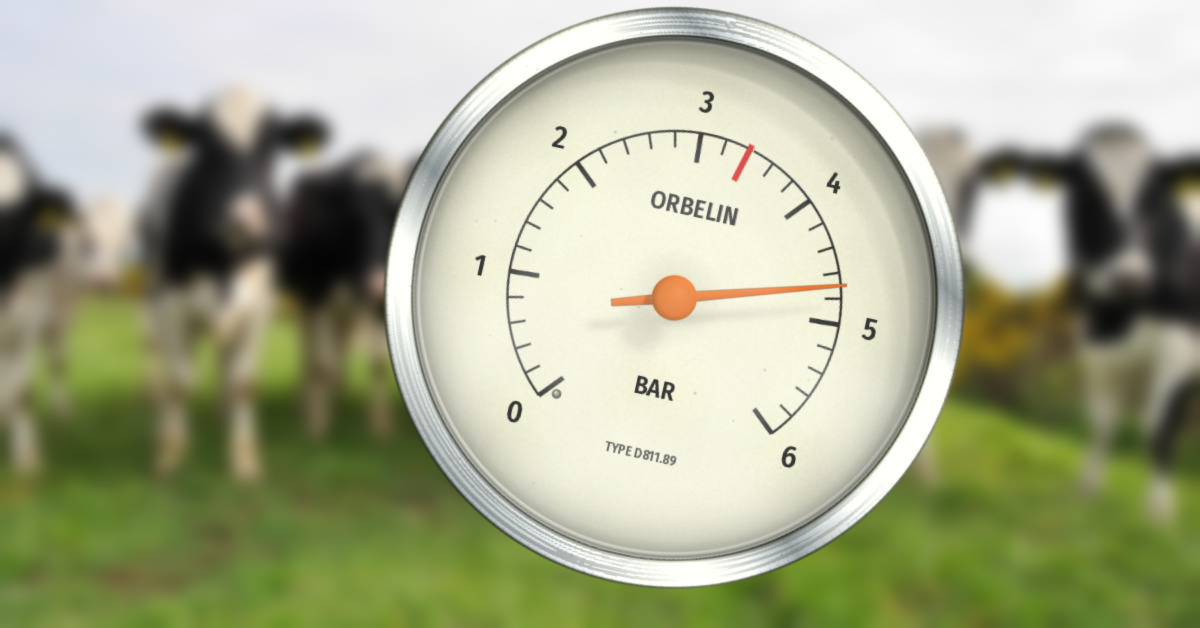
**4.7** bar
